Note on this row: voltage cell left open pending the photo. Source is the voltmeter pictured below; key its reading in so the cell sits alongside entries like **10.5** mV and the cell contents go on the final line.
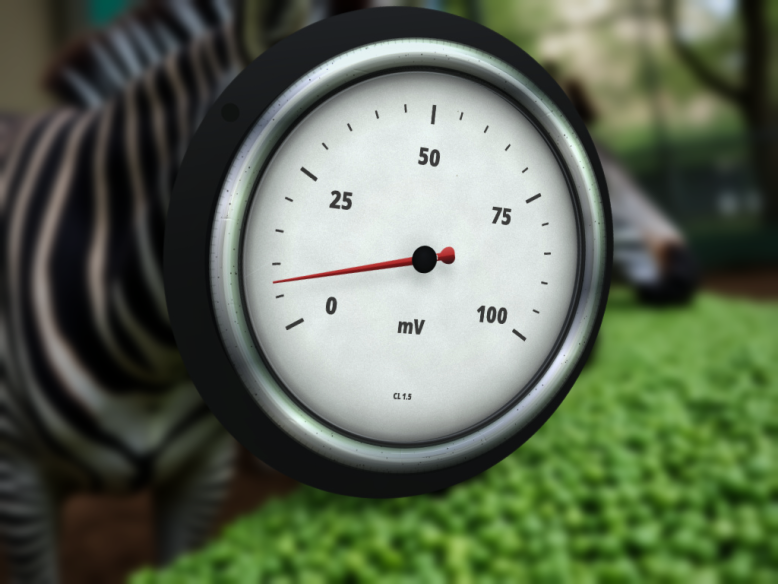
**7.5** mV
